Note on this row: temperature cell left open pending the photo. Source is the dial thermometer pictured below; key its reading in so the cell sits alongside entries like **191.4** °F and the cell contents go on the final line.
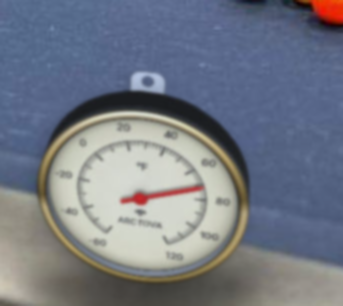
**70** °F
